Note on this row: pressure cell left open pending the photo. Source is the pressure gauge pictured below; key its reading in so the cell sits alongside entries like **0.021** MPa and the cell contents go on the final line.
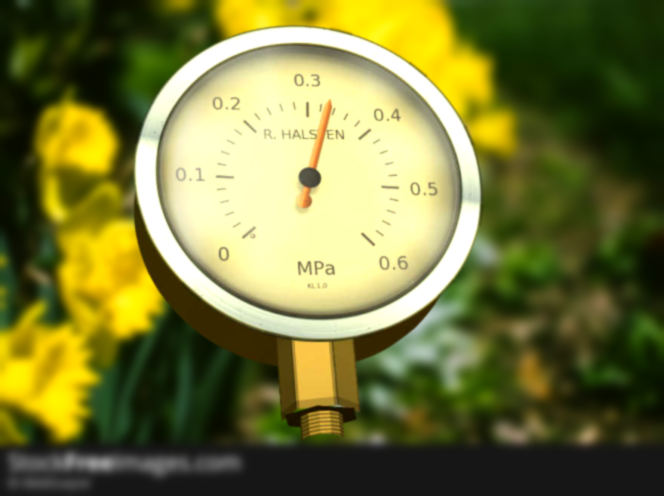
**0.33** MPa
